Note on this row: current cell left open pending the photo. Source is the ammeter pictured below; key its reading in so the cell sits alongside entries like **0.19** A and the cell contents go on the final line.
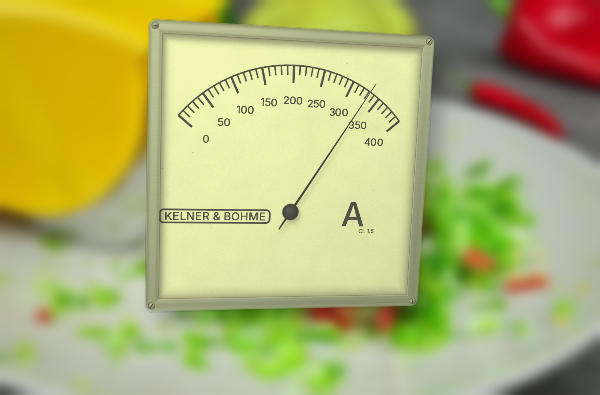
**330** A
